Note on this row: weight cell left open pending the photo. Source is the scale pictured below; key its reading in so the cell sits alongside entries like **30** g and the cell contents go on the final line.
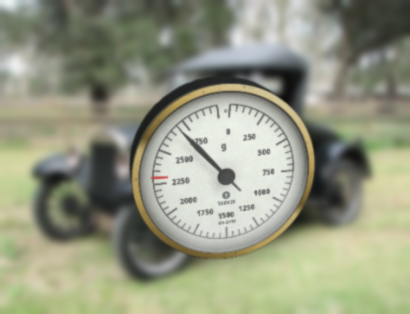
**2700** g
